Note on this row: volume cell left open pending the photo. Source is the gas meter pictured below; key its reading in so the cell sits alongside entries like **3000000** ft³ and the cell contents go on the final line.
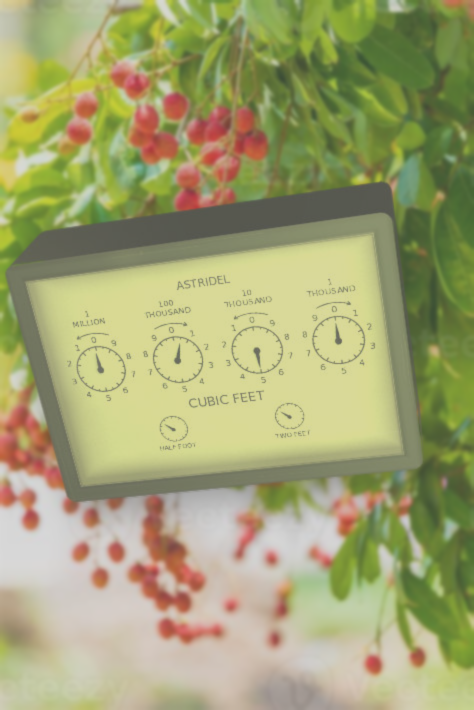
**5000** ft³
